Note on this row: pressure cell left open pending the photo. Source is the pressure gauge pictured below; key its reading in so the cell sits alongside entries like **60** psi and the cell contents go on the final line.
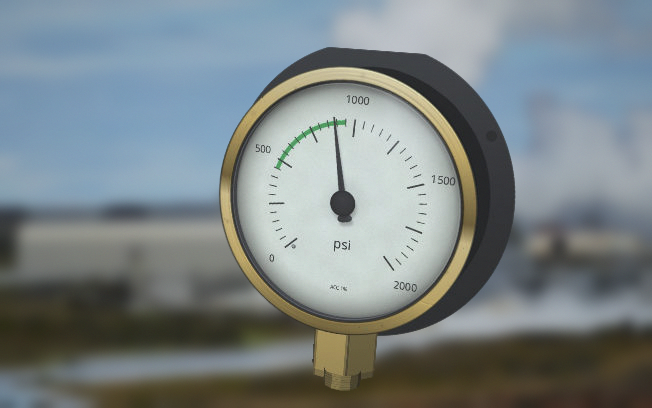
**900** psi
